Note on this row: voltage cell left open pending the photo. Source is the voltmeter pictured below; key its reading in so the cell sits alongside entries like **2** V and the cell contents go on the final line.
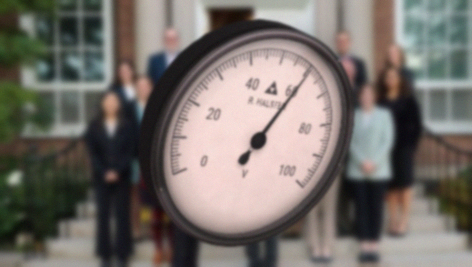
**60** V
